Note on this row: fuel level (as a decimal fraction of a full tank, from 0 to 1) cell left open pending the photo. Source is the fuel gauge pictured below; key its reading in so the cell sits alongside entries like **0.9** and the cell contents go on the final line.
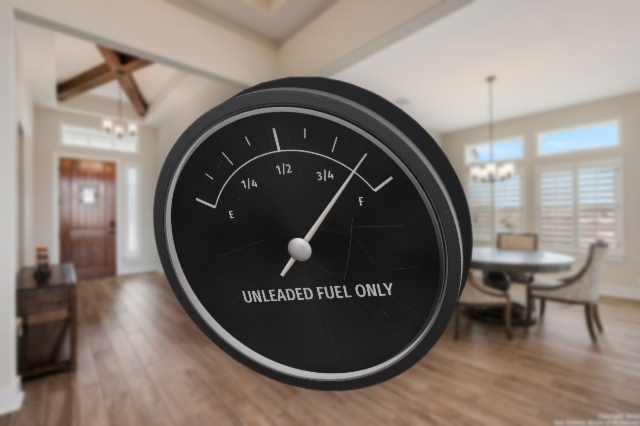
**0.875**
